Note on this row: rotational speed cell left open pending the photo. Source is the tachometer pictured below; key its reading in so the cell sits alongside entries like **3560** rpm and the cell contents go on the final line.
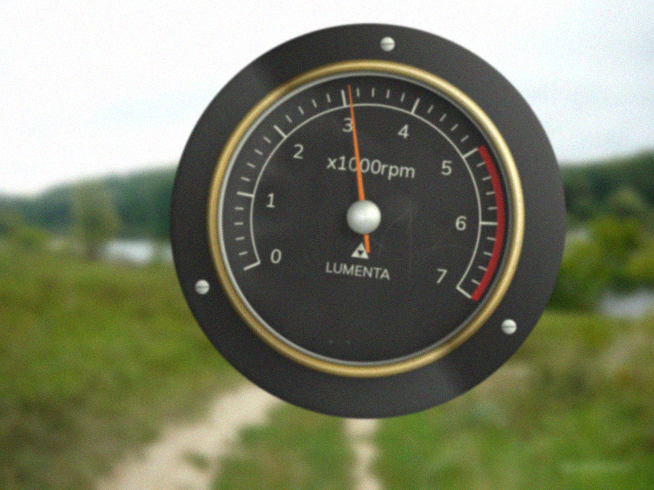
**3100** rpm
